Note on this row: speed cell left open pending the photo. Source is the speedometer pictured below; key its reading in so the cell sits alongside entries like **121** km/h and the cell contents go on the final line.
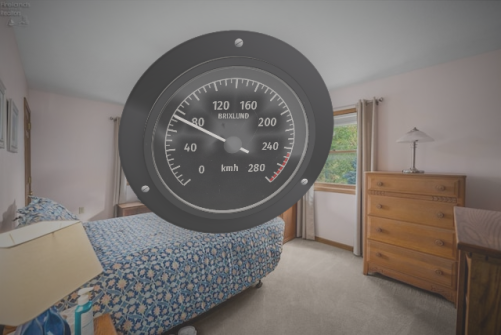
**75** km/h
